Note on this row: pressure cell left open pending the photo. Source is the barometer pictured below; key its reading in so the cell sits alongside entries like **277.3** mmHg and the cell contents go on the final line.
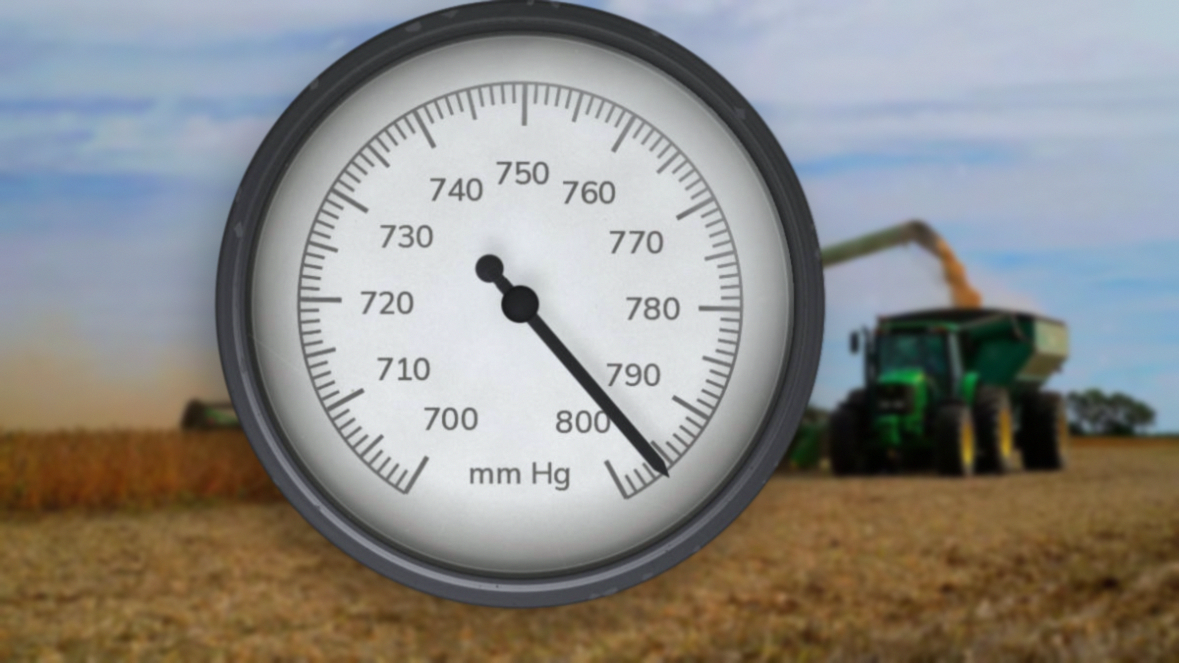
**796** mmHg
